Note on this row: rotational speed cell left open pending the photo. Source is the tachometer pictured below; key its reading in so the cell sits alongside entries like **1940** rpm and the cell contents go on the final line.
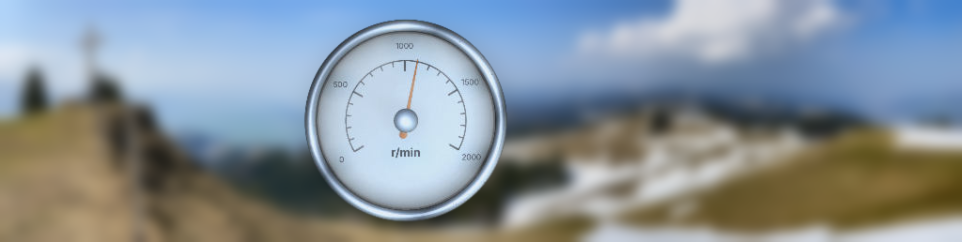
**1100** rpm
